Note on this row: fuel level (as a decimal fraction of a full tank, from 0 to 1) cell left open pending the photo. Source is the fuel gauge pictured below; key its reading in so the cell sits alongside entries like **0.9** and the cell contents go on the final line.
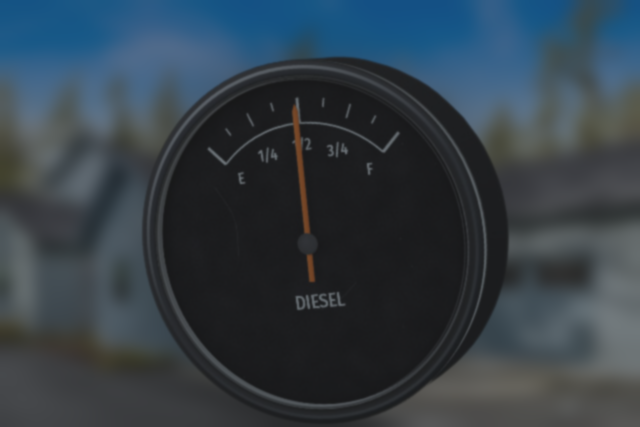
**0.5**
